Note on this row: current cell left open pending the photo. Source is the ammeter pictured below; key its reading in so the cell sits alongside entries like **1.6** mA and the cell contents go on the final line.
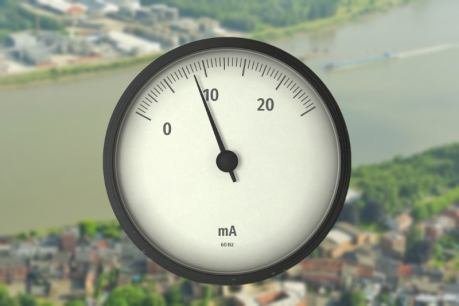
**8.5** mA
